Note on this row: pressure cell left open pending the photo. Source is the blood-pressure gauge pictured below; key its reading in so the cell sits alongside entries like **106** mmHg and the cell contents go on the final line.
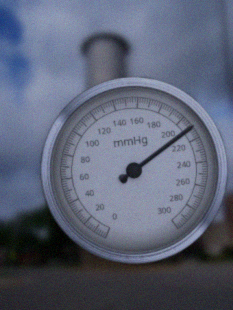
**210** mmHg
